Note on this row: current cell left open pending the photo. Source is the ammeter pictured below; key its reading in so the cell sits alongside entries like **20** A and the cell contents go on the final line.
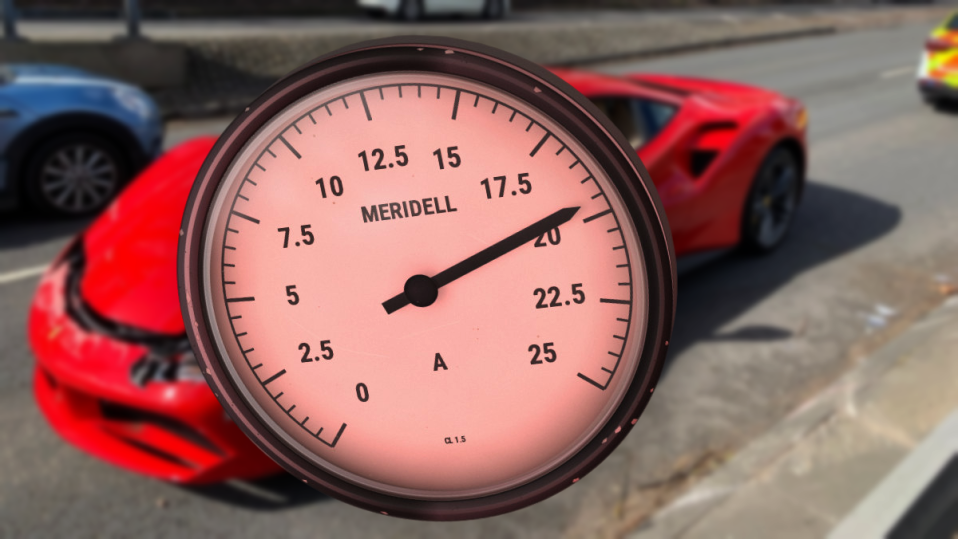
**19.5** A
